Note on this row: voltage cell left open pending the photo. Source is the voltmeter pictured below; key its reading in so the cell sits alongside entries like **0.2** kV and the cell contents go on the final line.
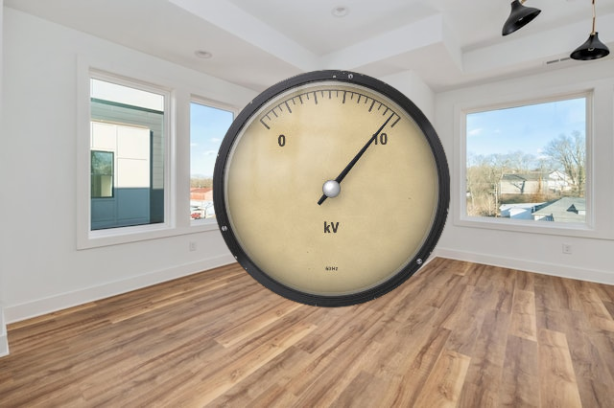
**9.5** kV
